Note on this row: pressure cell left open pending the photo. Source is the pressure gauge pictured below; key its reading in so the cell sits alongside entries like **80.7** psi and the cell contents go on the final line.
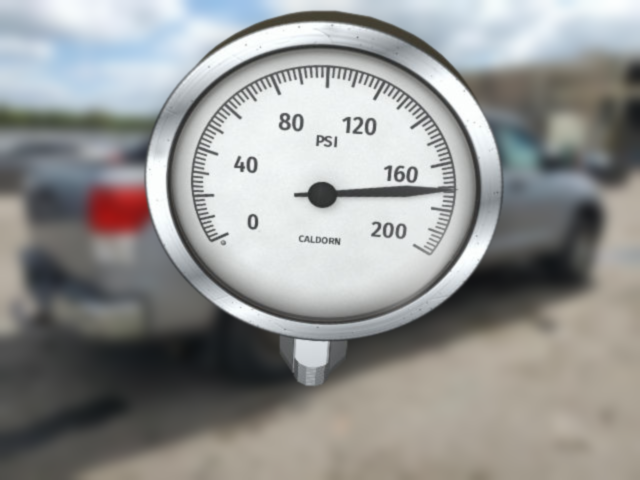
**170** psi
